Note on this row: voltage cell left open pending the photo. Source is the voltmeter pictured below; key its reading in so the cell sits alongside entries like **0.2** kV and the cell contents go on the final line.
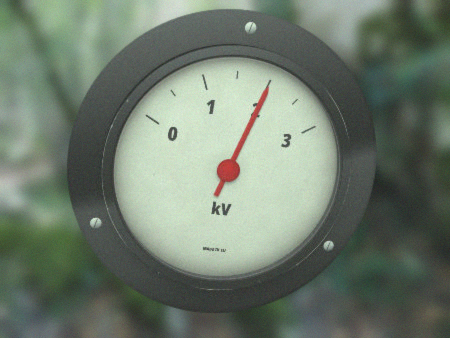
**2** kV
